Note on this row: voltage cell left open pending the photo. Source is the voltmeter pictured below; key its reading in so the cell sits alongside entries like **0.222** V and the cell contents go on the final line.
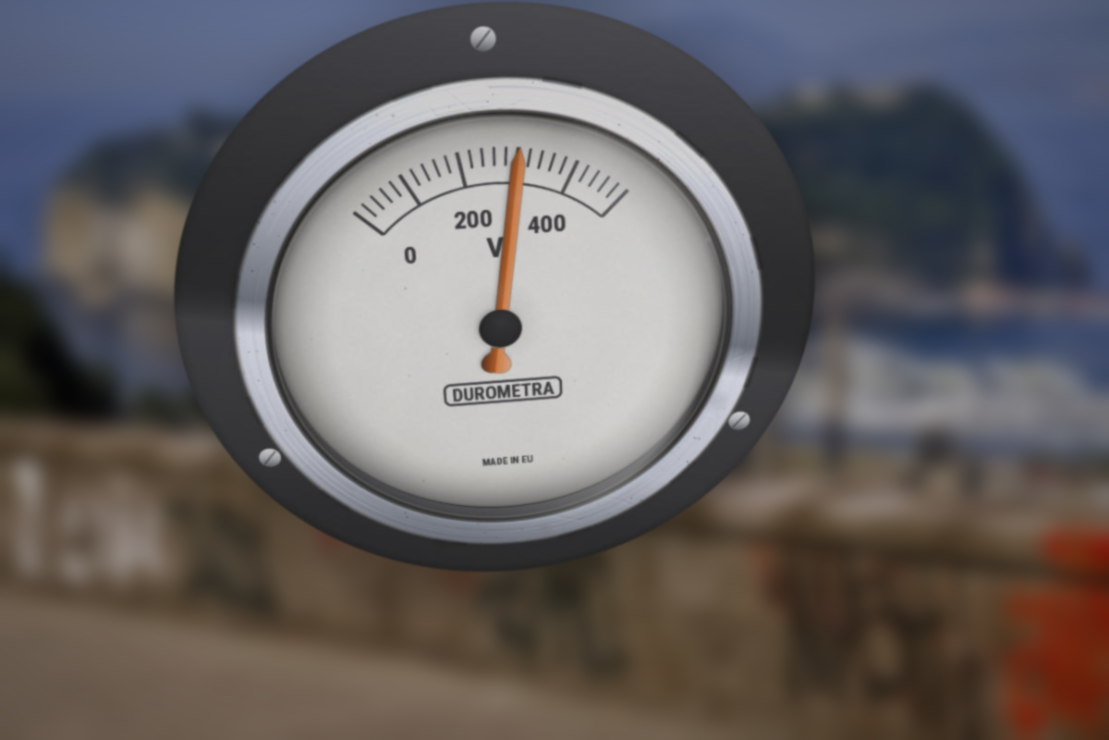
**300** V
